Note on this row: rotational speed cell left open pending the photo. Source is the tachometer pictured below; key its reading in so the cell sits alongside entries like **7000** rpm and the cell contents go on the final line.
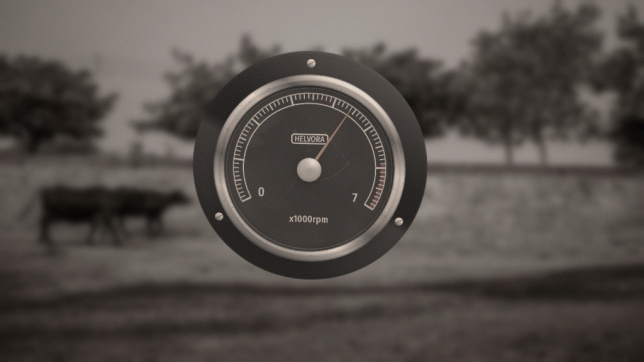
**4400** rpm
